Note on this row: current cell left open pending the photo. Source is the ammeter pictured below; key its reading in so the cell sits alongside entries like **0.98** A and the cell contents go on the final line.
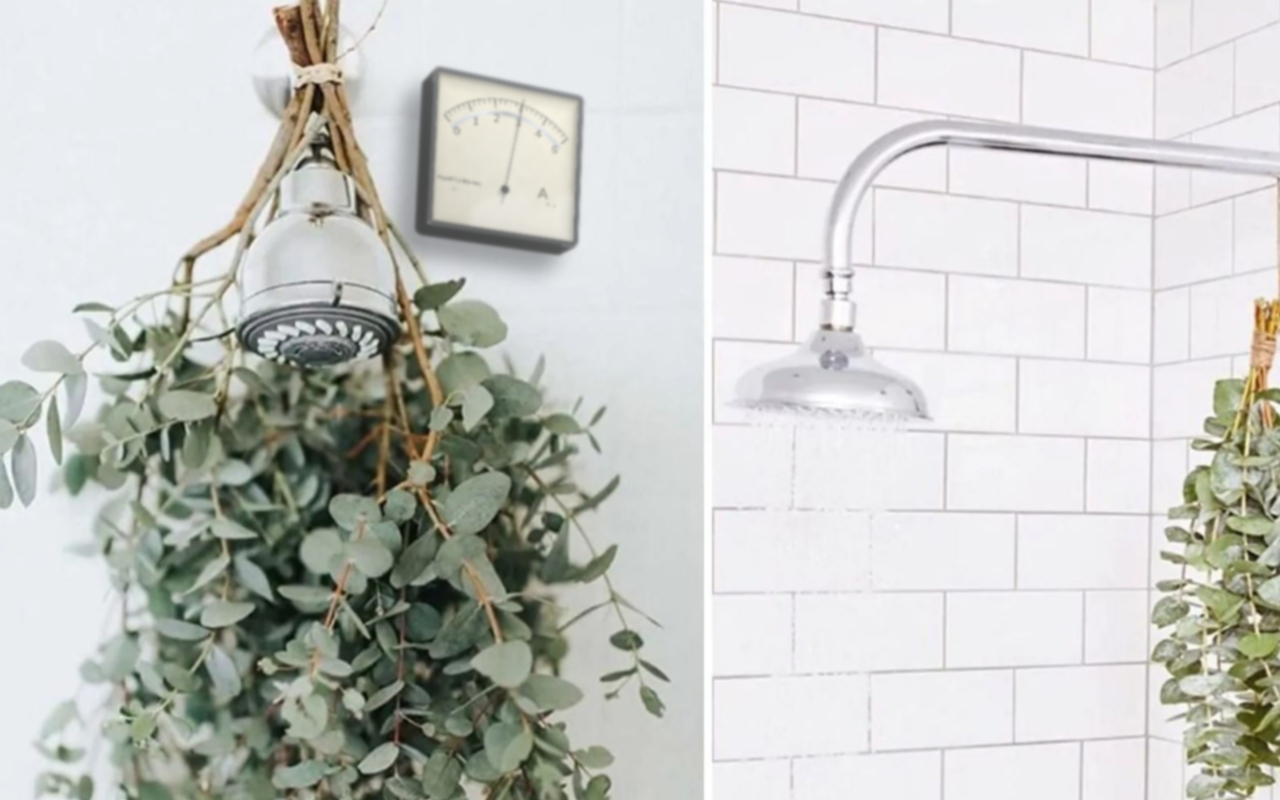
**3** A
